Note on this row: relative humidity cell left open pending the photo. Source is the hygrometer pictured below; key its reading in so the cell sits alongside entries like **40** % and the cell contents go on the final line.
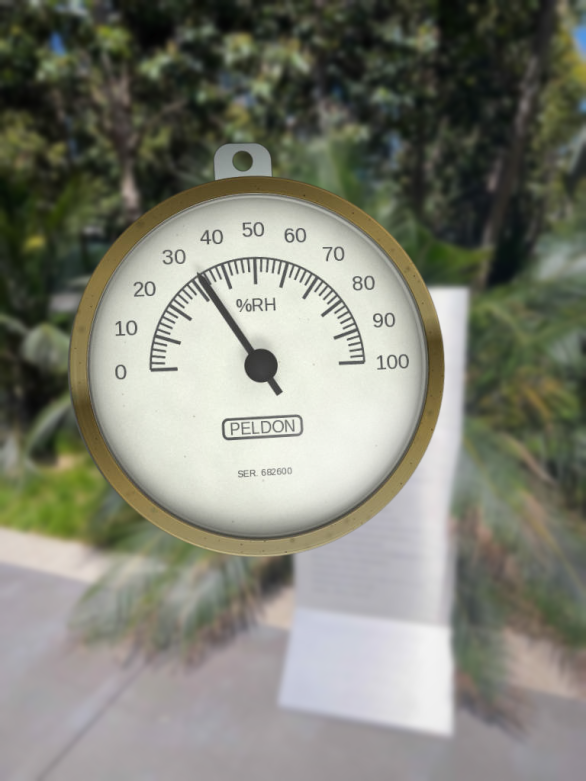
**32** %
